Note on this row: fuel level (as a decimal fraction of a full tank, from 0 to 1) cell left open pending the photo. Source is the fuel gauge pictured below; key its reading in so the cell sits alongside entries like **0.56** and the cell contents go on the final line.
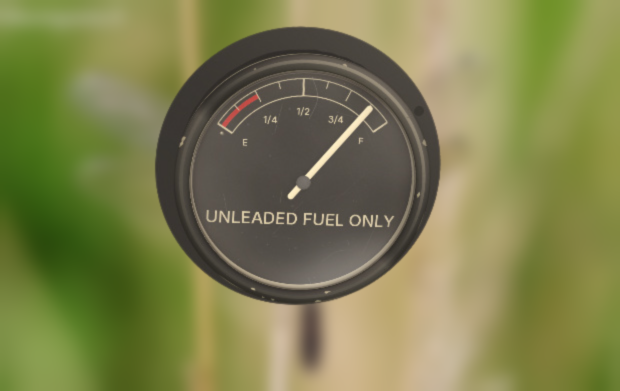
**0.875**
